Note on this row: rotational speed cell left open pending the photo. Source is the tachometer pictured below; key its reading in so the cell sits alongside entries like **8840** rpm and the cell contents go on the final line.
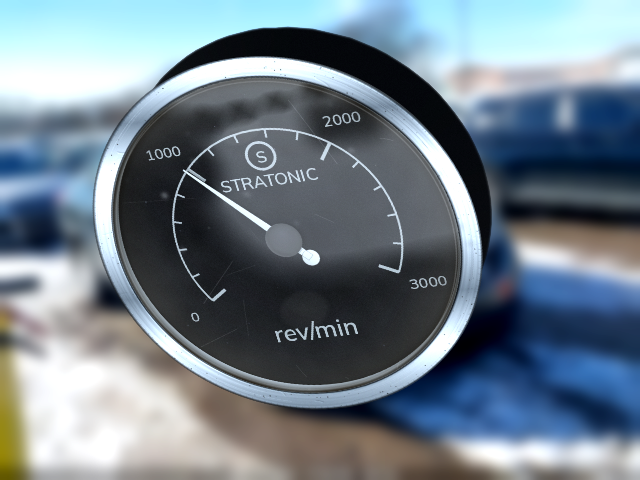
**1000** rpm
